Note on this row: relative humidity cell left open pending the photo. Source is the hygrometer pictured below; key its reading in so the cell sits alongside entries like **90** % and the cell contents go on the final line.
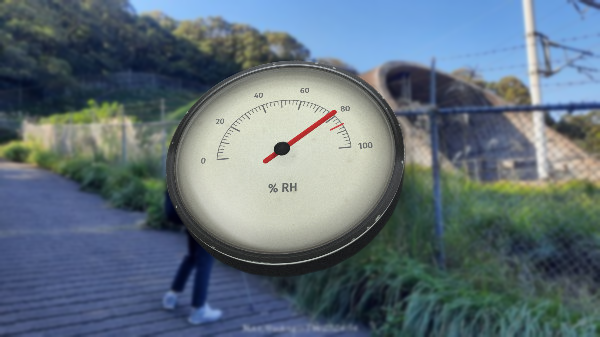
**80** %
